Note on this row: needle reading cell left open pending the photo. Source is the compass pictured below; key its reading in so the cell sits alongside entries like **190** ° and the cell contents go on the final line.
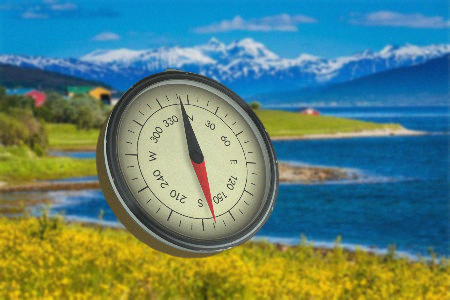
**170** °
